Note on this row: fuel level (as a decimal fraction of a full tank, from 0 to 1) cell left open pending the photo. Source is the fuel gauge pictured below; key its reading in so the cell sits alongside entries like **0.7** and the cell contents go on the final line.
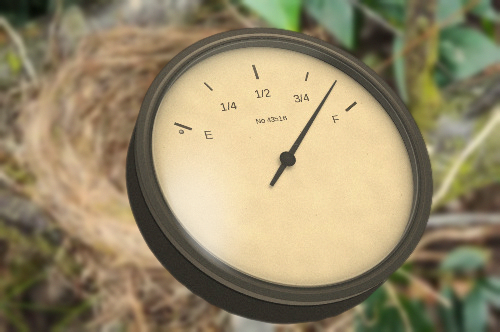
**0.875**
